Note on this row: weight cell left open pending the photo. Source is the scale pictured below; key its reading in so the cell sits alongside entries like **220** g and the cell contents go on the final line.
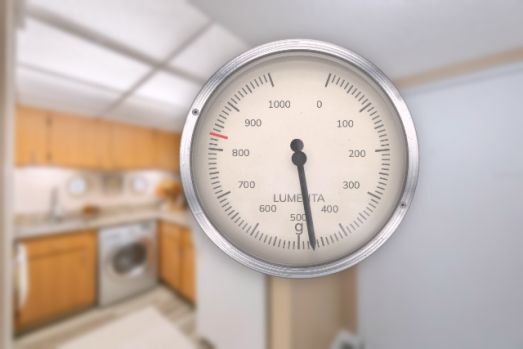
**470** g
